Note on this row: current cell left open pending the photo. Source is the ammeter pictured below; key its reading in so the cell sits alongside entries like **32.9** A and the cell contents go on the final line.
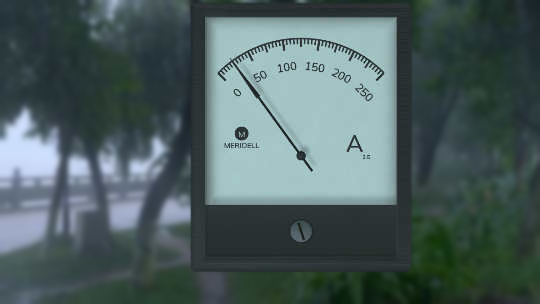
**25** A
